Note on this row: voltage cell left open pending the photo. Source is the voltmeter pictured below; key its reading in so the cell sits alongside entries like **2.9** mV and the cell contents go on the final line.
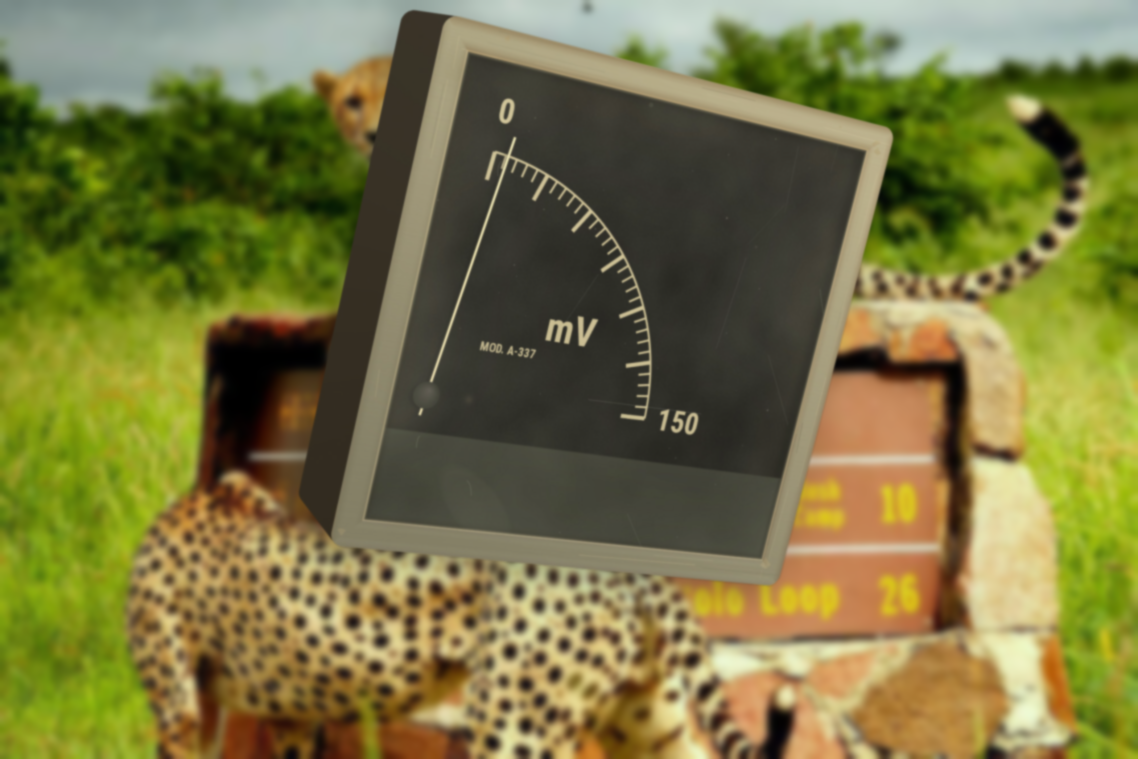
**5** mV
